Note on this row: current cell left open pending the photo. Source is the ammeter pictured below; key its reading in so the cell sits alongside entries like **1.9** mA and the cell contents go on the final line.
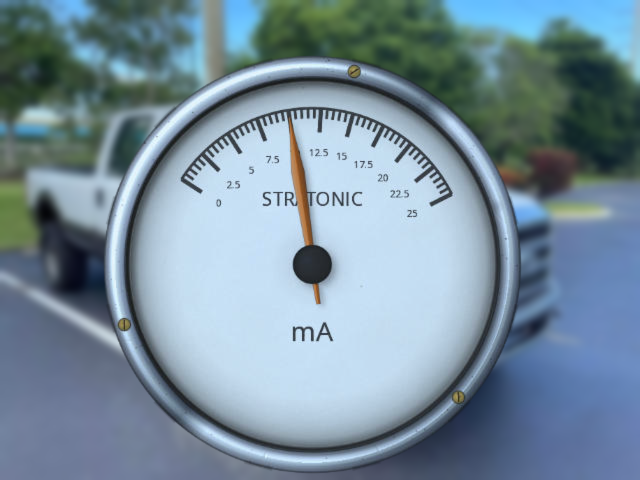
**10** mA
